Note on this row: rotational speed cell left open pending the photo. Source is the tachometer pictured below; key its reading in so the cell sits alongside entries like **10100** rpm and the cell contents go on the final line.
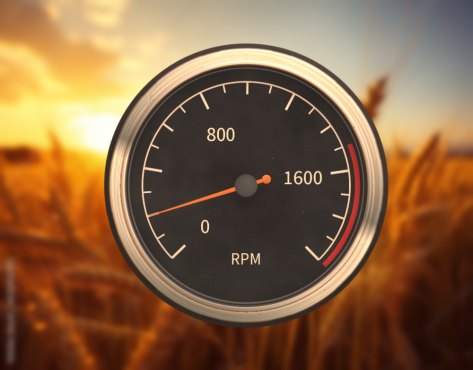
**200** rpm
